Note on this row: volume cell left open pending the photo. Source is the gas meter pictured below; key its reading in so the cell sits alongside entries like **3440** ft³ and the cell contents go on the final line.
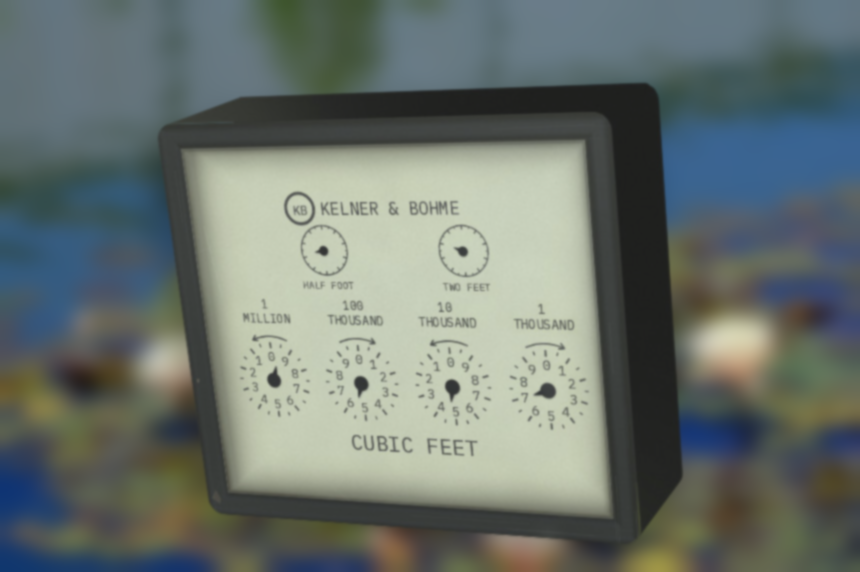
**954700** ft³
